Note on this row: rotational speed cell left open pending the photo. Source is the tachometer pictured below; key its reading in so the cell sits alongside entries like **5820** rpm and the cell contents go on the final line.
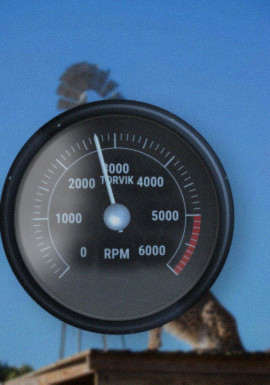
**2700** rpm
